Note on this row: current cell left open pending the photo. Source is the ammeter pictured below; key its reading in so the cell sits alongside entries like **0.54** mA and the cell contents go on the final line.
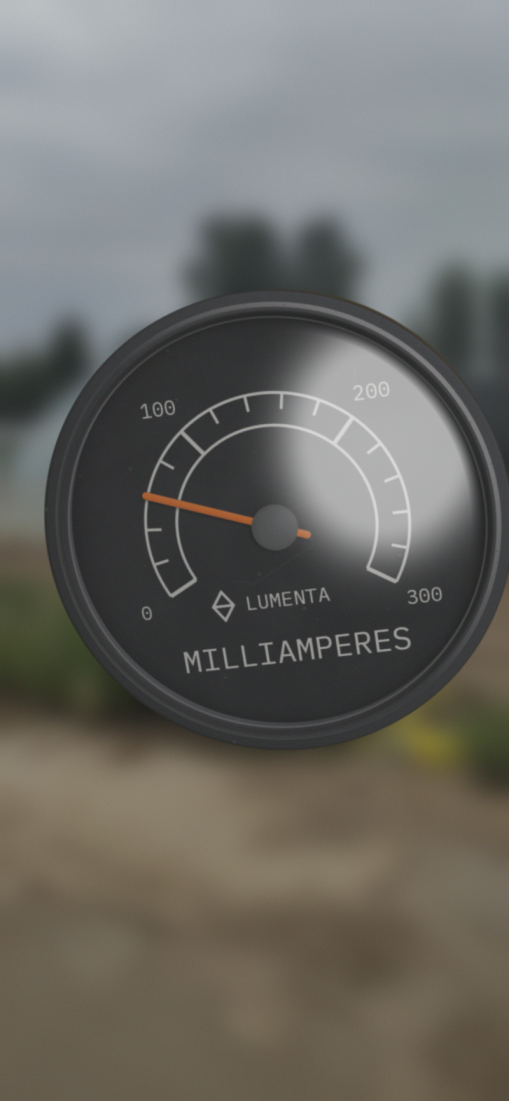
**60** mA
